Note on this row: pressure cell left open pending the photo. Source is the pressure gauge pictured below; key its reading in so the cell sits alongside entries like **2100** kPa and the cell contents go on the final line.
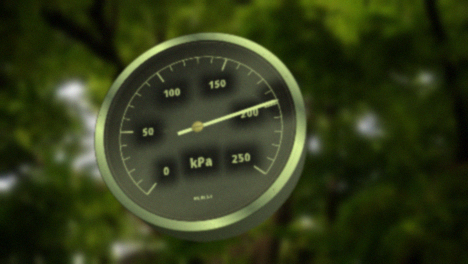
**200** kPa
